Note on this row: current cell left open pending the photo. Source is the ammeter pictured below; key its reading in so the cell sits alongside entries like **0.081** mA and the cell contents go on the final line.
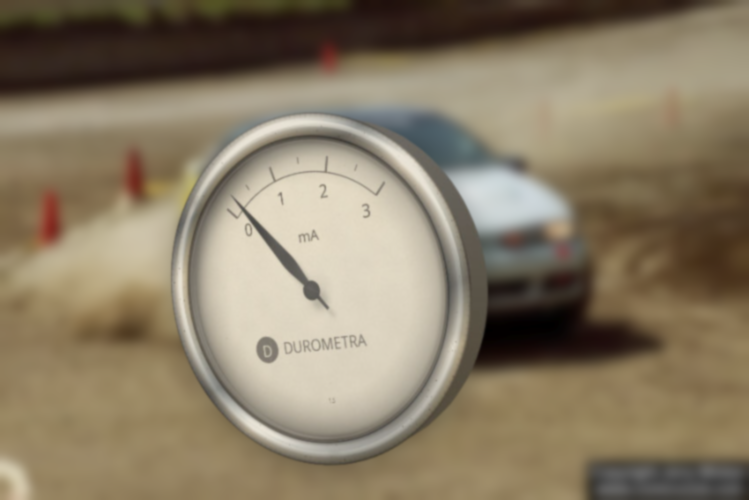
**0.25** mA
